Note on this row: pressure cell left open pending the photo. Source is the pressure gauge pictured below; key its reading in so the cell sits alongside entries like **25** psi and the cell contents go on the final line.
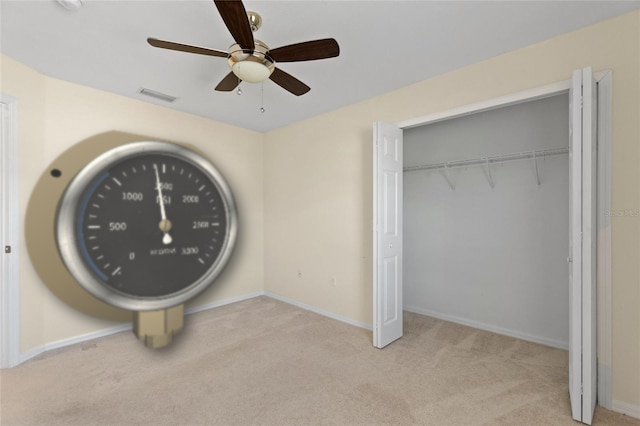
**1400** psi
